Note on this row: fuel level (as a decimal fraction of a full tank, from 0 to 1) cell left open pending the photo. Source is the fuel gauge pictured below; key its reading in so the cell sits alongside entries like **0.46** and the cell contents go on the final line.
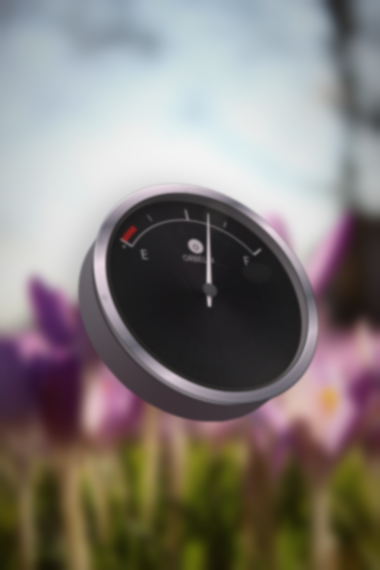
**0.625**
